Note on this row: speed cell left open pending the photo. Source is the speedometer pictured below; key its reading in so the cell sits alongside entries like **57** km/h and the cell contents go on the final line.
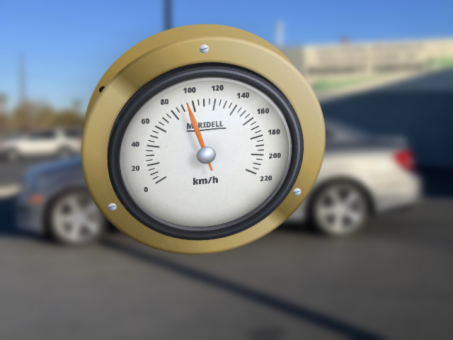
**95** km/h
